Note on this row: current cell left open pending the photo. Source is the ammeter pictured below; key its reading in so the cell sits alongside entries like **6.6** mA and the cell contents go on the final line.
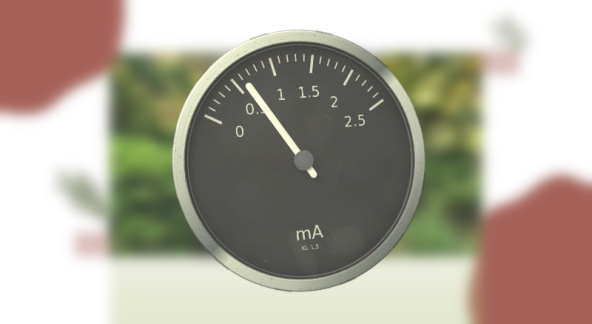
**0.6** mA
